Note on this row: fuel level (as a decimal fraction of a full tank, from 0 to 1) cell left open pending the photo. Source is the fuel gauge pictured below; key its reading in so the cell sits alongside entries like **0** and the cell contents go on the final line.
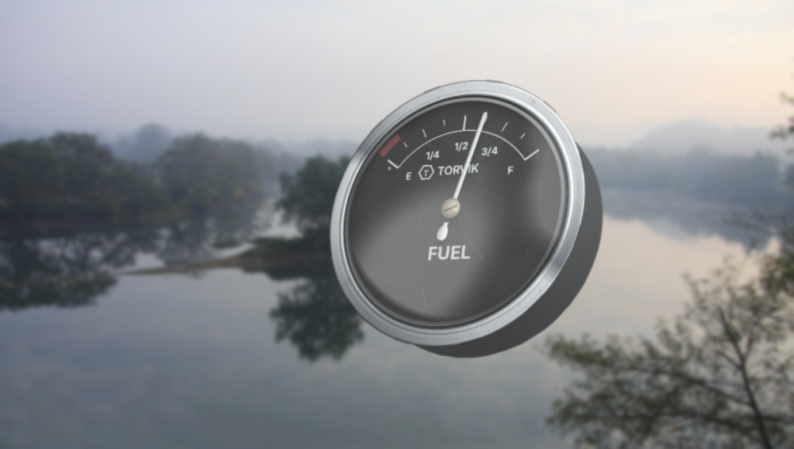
**0.625**
